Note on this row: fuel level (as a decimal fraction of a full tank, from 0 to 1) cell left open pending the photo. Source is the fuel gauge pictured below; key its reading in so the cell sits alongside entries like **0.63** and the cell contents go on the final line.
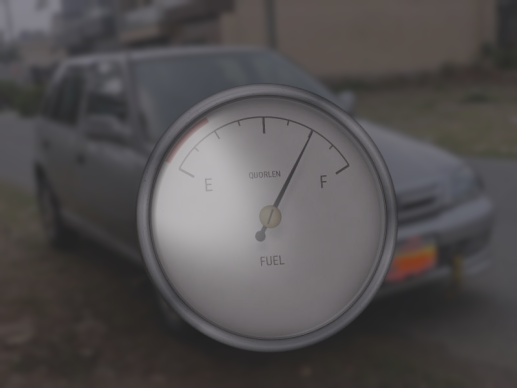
**0.75**
